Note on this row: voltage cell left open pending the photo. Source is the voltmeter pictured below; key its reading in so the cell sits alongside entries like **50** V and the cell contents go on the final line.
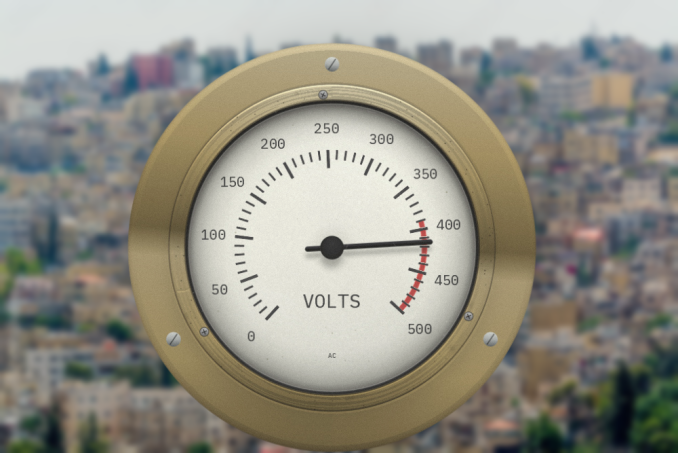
**415** V
